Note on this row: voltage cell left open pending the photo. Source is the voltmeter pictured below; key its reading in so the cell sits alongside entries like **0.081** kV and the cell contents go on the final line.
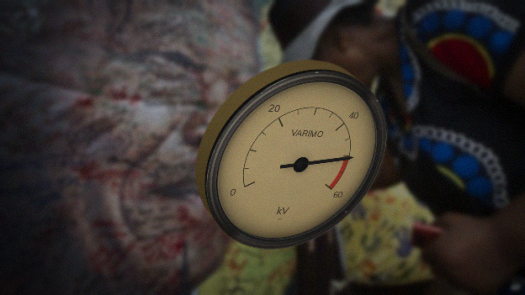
**50** kV
